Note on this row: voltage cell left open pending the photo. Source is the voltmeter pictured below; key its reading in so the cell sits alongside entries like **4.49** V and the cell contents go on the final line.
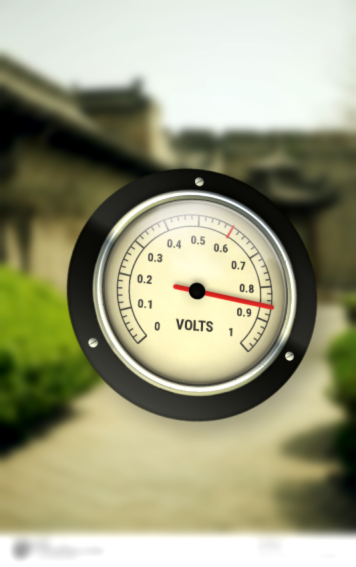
**0.86** V
